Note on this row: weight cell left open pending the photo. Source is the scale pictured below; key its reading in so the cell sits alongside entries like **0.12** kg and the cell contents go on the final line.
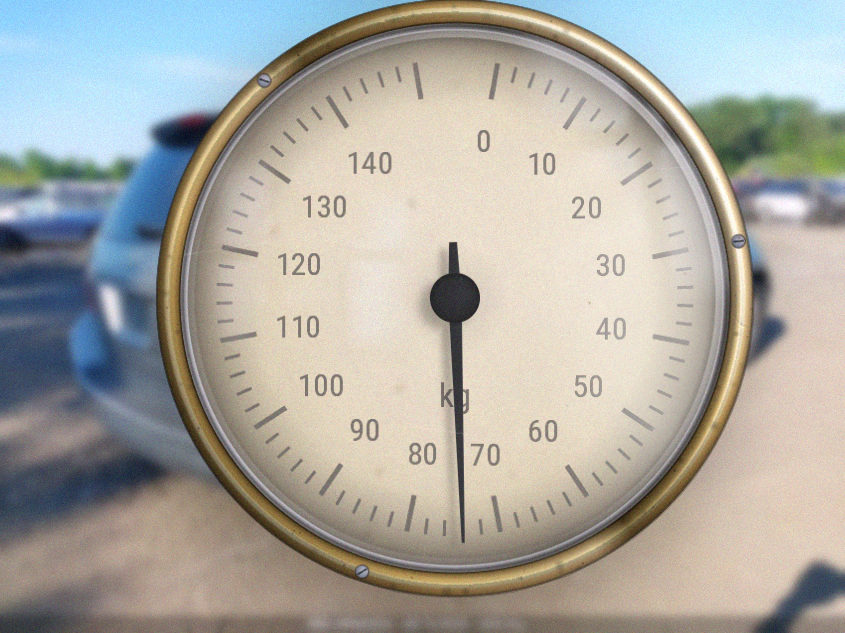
**74** kg
